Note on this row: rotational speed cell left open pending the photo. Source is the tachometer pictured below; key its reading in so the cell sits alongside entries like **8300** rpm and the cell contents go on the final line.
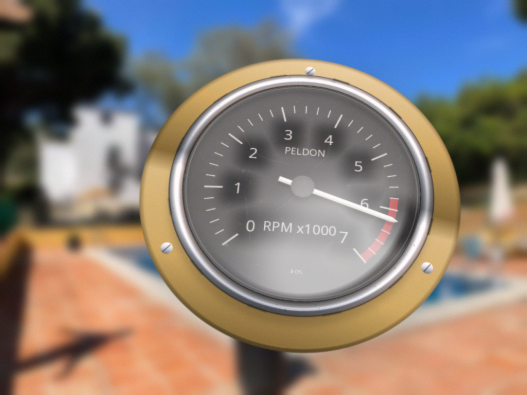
**6200** rpm
